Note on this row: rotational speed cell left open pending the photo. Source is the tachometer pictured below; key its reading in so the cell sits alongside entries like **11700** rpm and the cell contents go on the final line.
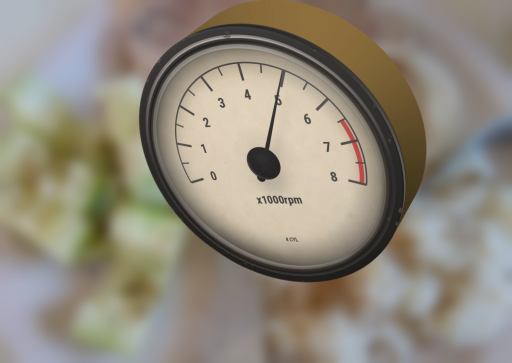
**5000** rpm
